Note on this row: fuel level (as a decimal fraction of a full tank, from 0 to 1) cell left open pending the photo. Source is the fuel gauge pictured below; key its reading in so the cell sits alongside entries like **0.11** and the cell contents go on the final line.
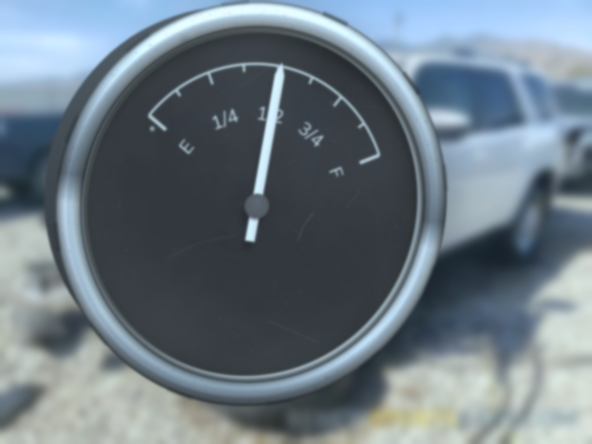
**0.5**
